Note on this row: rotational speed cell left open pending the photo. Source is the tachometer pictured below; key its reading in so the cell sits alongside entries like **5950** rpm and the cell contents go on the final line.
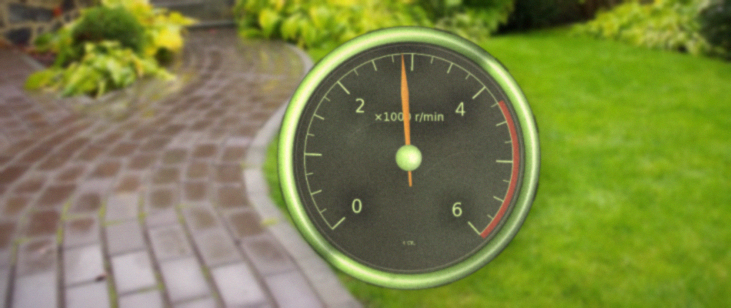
**2875** rpm
